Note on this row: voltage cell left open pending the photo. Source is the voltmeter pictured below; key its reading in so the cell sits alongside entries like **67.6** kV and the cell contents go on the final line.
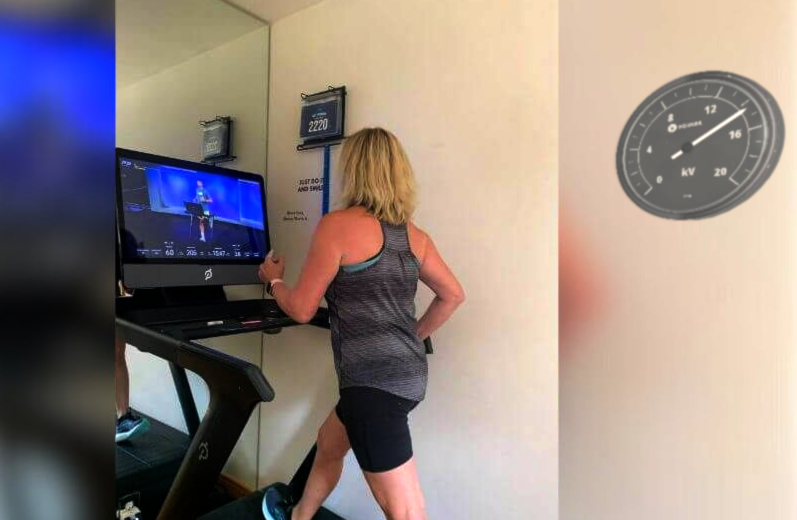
**14.5** kV
